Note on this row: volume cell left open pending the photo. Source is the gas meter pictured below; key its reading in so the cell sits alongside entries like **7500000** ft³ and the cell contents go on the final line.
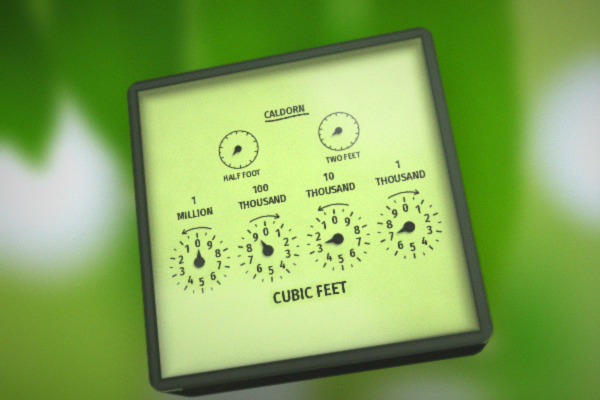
**992700** ft³
